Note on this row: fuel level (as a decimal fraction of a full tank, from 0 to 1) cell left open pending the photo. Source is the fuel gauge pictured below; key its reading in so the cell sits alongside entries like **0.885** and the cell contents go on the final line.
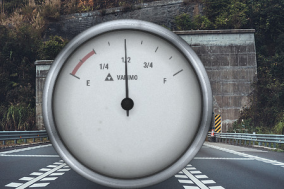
**0.5**
